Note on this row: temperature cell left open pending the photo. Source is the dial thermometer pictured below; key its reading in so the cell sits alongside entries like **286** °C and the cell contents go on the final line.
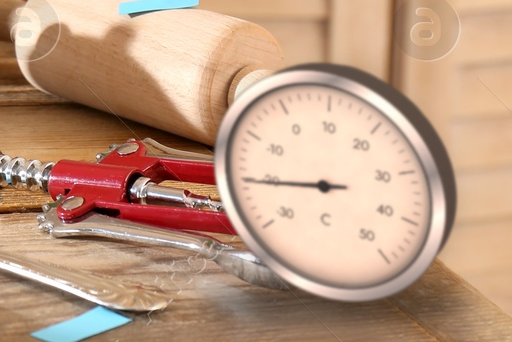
**-20** °C
